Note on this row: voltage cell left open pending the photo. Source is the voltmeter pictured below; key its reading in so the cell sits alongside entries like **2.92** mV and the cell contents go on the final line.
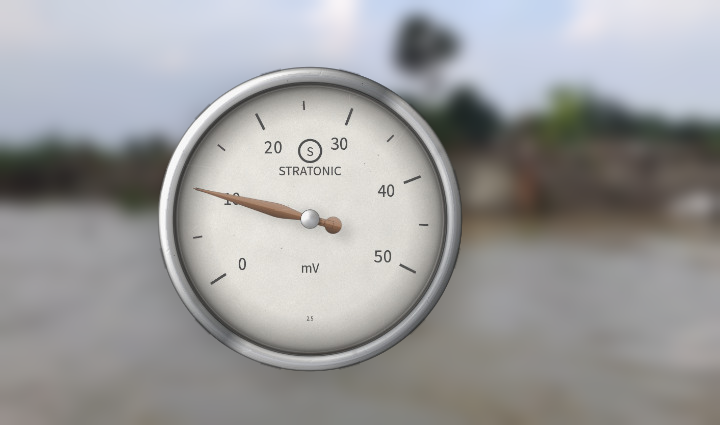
**10** mV
